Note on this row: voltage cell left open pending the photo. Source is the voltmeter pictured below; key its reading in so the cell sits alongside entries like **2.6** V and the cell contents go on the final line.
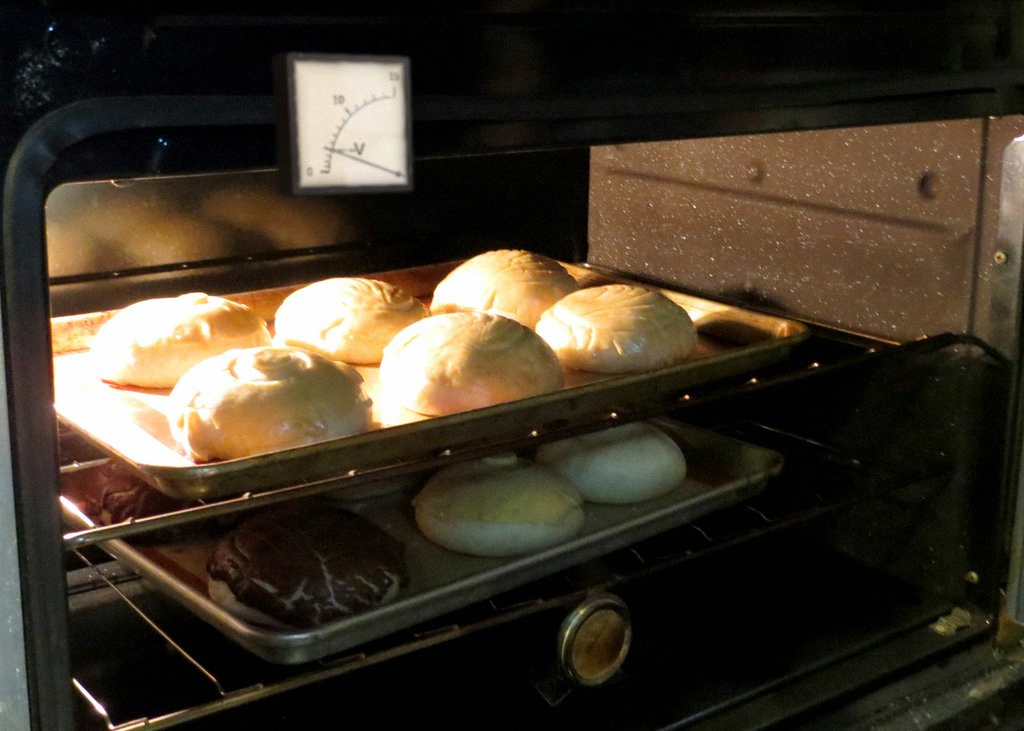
**5** V
